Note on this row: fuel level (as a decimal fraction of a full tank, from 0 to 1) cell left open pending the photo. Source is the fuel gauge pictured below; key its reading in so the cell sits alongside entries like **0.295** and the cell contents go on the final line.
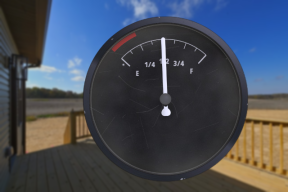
**0.5**
